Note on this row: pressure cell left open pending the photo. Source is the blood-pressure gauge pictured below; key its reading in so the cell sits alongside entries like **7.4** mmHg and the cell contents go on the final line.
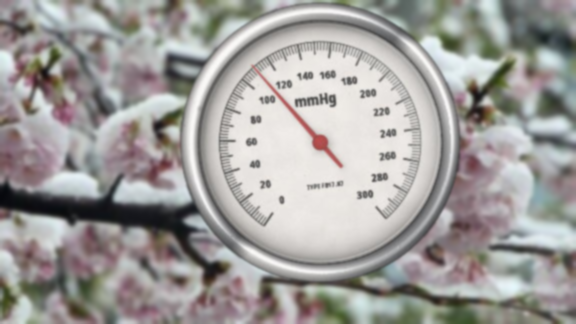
**110** mmHg
